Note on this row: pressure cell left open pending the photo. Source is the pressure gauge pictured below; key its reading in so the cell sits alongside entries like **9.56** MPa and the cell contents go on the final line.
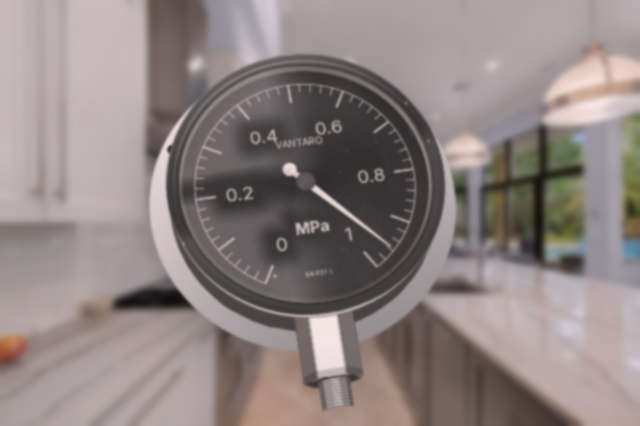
**0.96** MPa
